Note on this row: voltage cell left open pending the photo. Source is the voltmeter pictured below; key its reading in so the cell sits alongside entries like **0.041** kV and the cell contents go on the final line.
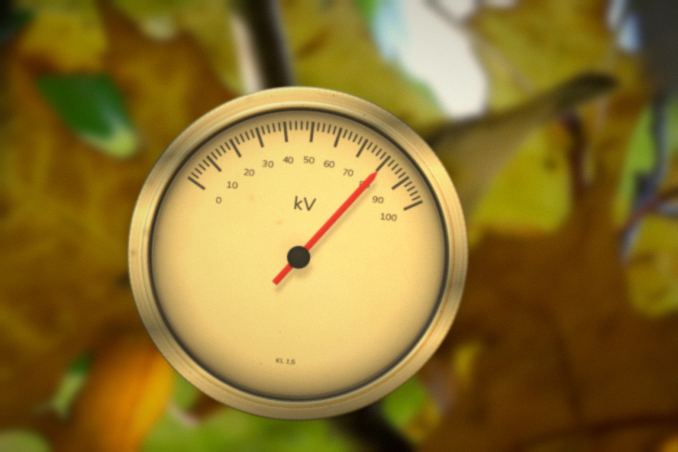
**80** kV
